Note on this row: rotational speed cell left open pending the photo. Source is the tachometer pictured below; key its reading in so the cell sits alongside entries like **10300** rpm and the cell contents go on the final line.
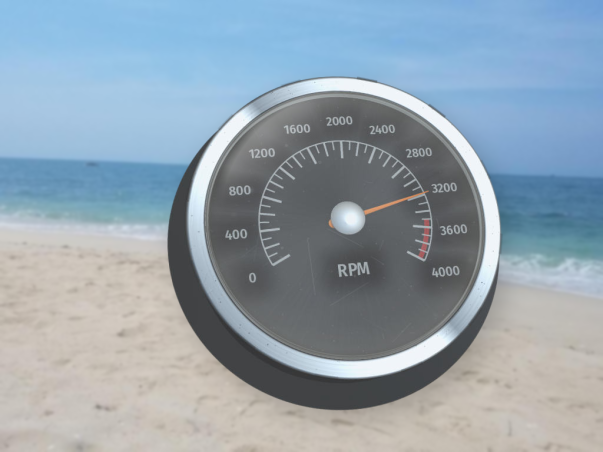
**3200** rpm
